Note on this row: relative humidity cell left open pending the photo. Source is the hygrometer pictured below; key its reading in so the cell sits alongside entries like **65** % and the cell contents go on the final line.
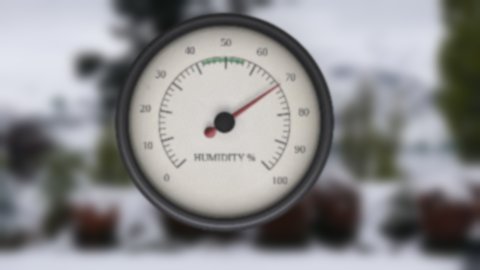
**70** %
